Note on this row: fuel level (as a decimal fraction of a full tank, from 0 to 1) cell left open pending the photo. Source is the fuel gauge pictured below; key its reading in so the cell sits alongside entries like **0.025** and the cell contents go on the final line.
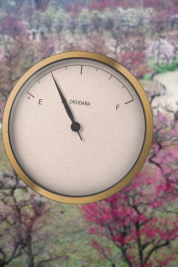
**0.25**
